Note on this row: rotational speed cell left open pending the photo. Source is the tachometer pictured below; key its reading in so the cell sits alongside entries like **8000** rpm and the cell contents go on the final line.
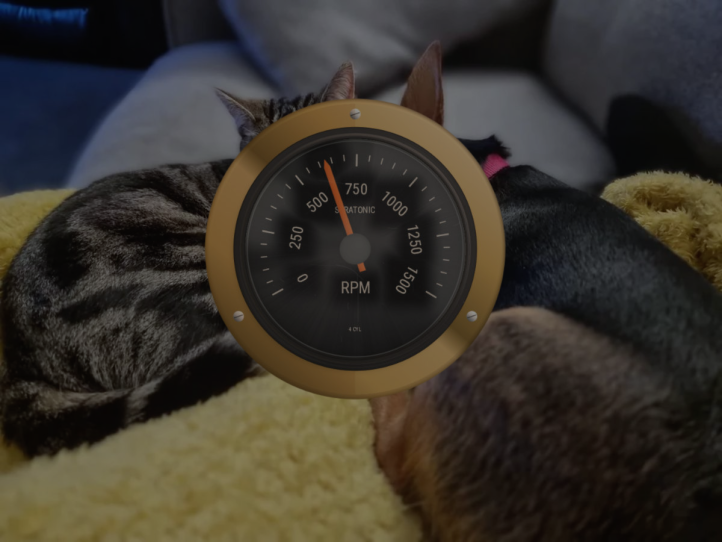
**625** rpm
